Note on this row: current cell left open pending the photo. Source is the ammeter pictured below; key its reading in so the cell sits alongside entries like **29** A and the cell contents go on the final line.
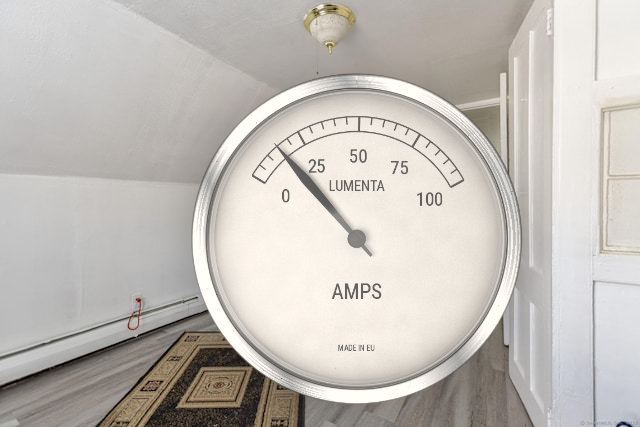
**15** A
